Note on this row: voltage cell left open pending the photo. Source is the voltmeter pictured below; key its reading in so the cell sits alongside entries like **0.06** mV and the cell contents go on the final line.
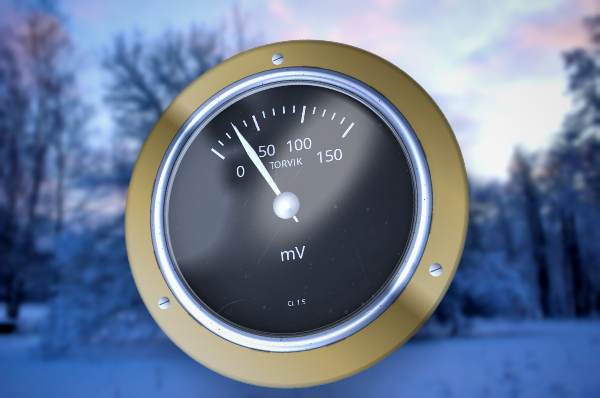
**30** mV
